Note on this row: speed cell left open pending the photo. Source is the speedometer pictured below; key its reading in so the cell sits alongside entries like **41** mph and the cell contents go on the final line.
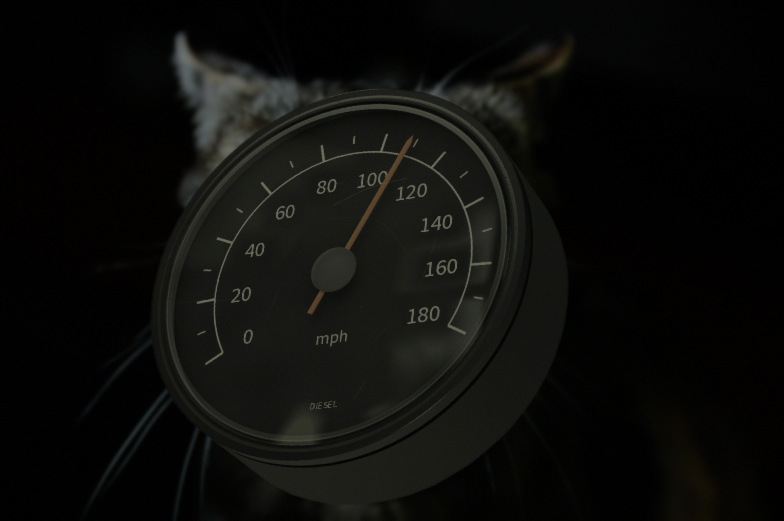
**110** mph
